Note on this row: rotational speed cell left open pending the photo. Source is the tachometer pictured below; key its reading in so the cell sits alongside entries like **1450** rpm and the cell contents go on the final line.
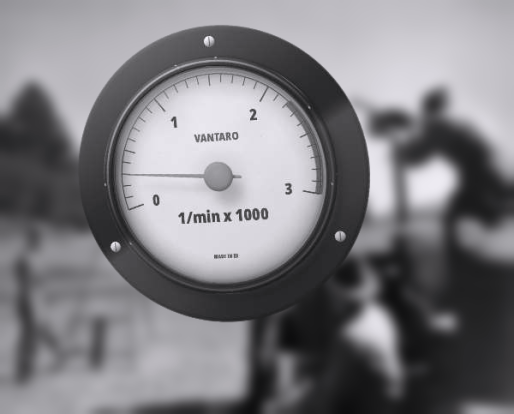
**300** rpm
